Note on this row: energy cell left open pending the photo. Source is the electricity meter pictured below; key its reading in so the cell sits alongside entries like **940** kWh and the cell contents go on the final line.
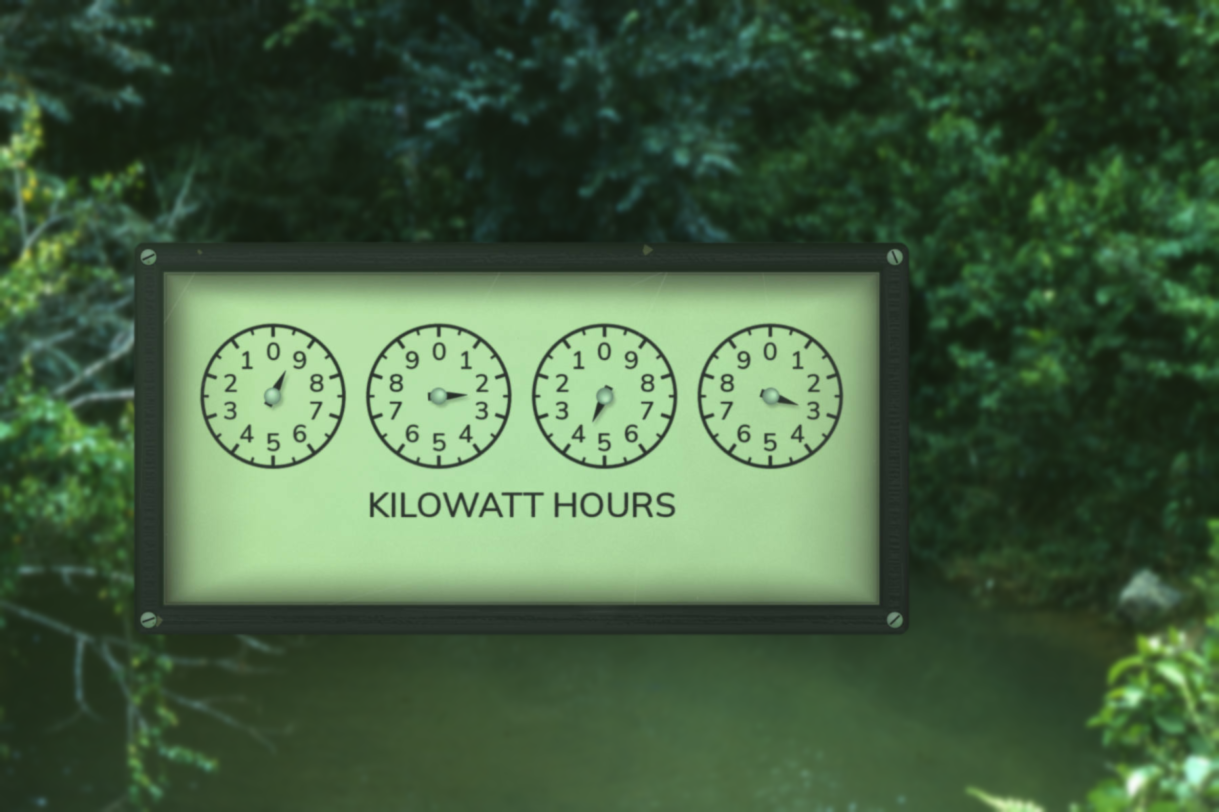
**9243** kWh
